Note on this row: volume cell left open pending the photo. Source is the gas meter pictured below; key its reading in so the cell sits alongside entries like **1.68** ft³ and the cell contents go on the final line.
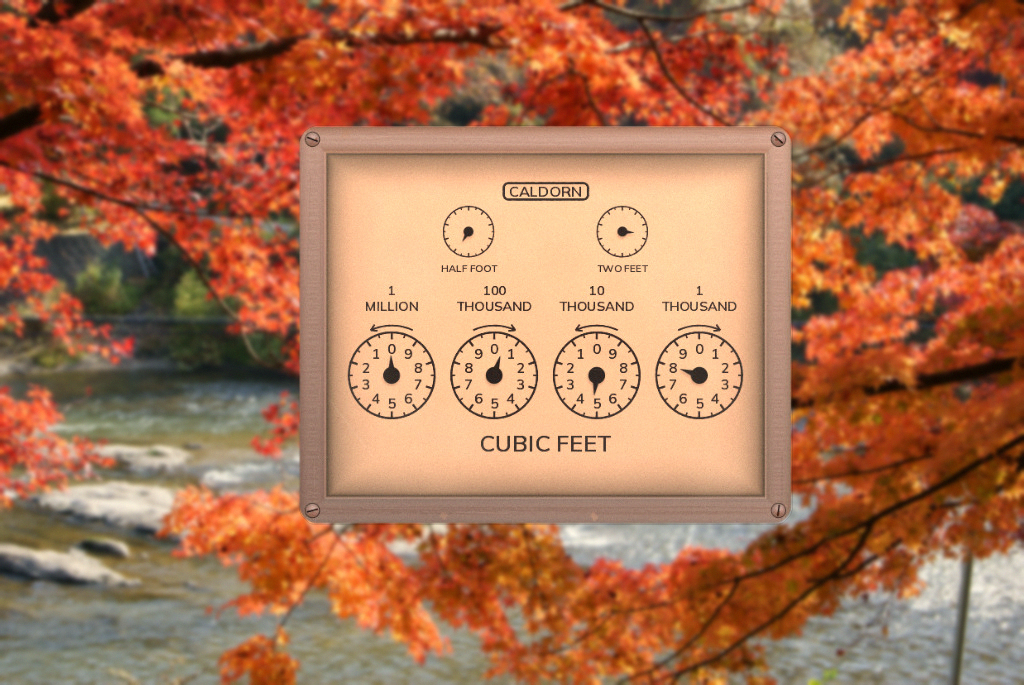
**4800** ft³
